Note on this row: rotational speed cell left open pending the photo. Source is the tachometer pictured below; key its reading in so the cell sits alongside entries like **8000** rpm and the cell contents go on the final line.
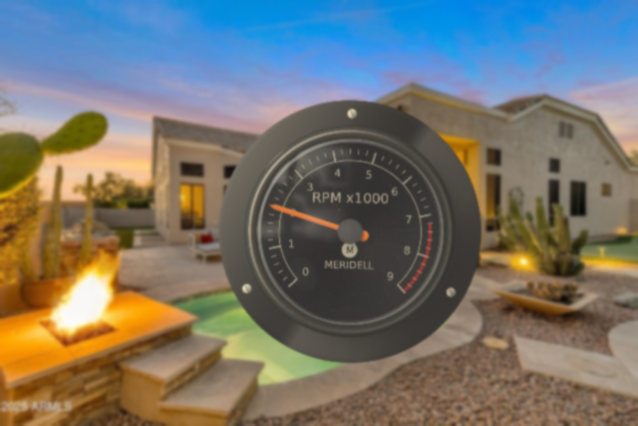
**2000** rpm
